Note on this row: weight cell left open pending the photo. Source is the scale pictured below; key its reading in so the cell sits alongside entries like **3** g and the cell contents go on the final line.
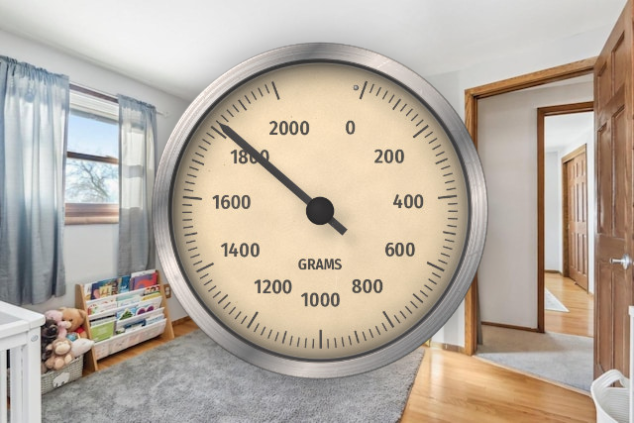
**1820** g
